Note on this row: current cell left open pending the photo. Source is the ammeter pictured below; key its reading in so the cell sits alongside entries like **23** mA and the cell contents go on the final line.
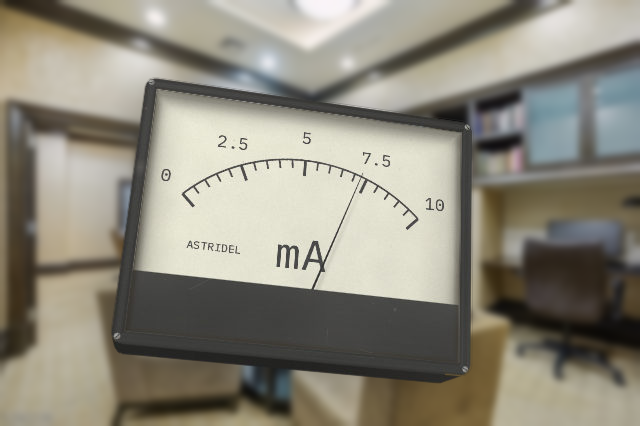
**7.25** mA
